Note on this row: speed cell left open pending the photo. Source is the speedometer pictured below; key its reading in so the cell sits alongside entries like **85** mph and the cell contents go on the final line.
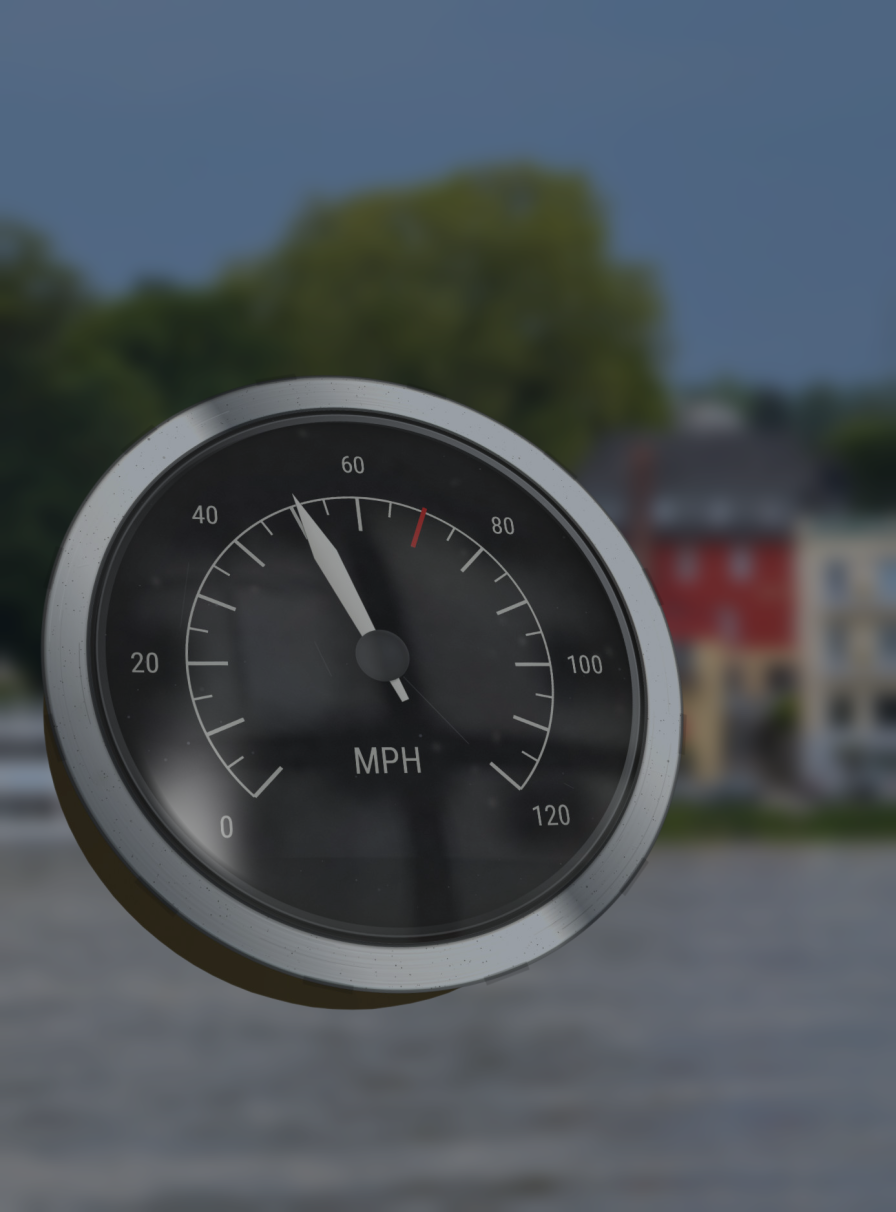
**50** mph
